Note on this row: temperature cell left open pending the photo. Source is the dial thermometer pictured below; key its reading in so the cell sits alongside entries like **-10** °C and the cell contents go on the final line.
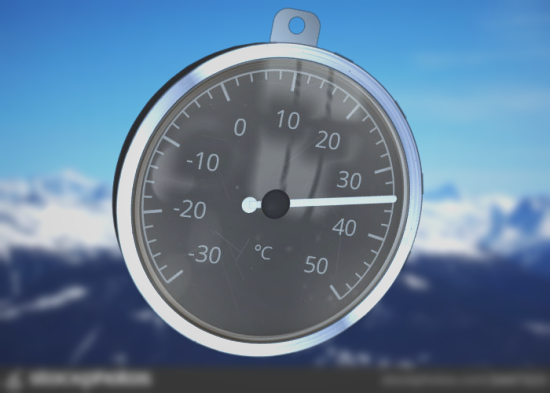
**34** °C
